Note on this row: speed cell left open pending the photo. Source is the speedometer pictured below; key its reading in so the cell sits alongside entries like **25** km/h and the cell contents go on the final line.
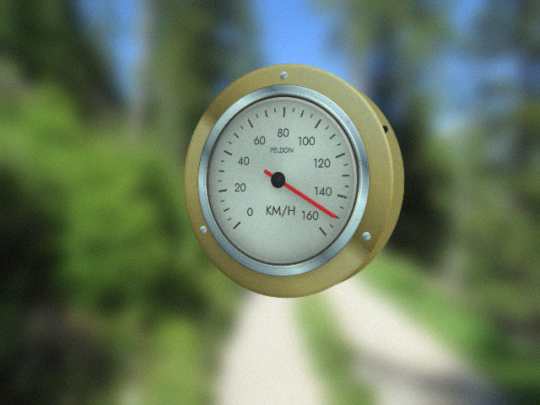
**150** km/h
